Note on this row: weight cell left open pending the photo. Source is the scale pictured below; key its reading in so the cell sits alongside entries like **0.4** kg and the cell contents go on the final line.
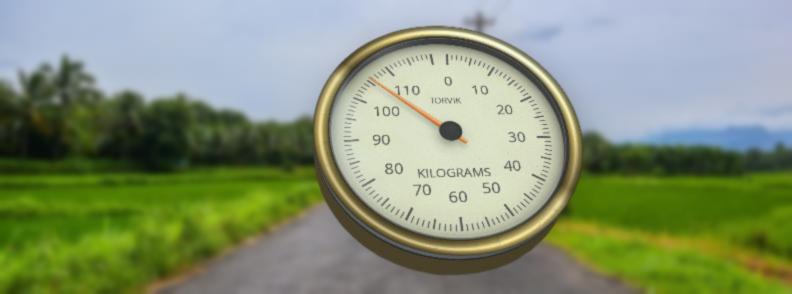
**105** kg
